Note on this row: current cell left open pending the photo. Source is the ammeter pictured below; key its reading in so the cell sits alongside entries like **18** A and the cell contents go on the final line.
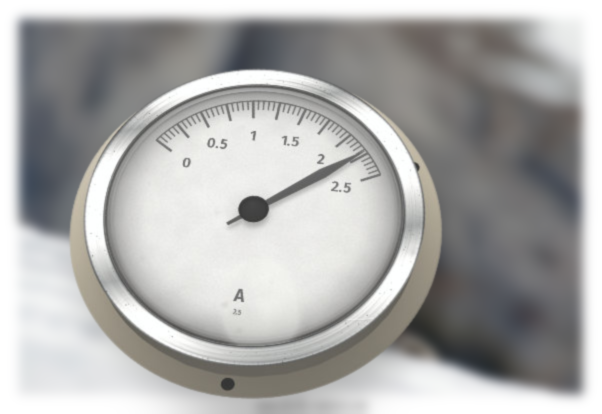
**2.25** A
